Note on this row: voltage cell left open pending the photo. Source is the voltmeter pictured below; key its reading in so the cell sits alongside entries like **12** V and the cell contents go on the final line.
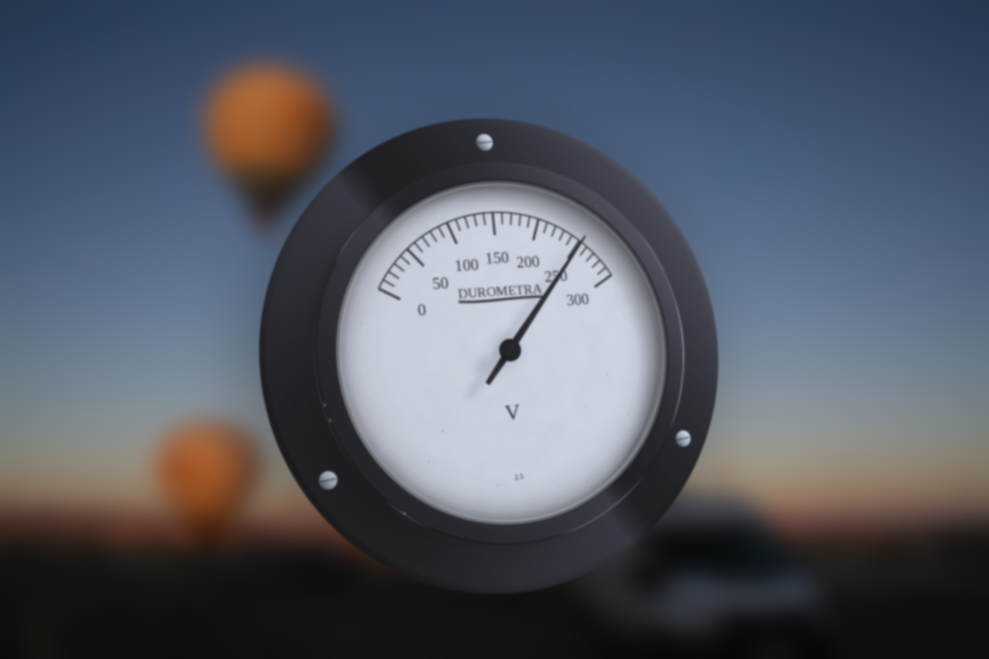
**250** V
